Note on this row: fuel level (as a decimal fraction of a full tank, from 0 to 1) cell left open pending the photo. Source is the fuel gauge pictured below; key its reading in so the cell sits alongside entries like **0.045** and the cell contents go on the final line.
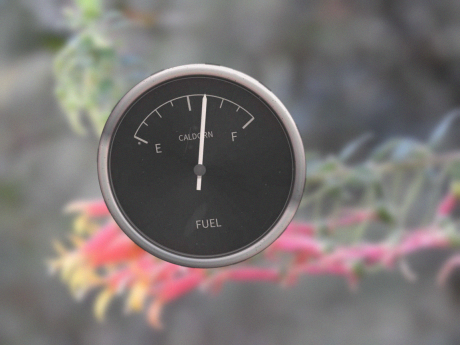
**0.625**
